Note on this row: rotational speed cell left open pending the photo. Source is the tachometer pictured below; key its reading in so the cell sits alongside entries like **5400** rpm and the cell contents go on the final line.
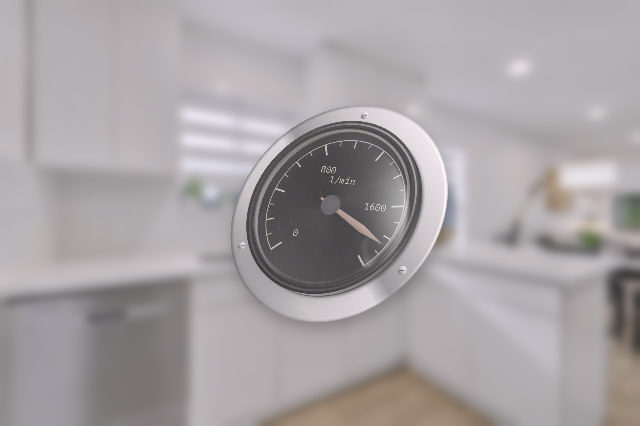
**1850** rpm
